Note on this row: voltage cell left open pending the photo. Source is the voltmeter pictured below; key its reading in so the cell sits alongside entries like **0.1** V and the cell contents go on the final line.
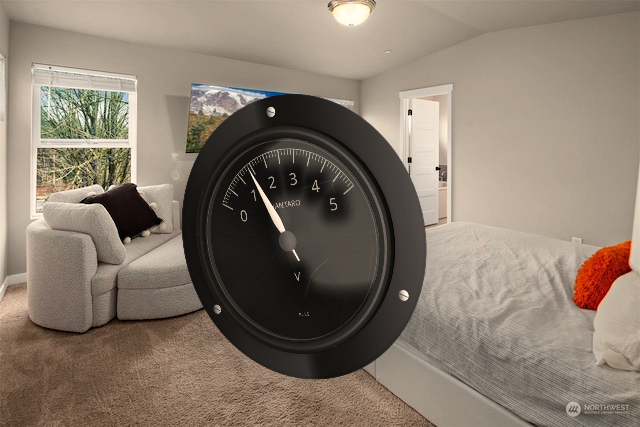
**1.5** V
